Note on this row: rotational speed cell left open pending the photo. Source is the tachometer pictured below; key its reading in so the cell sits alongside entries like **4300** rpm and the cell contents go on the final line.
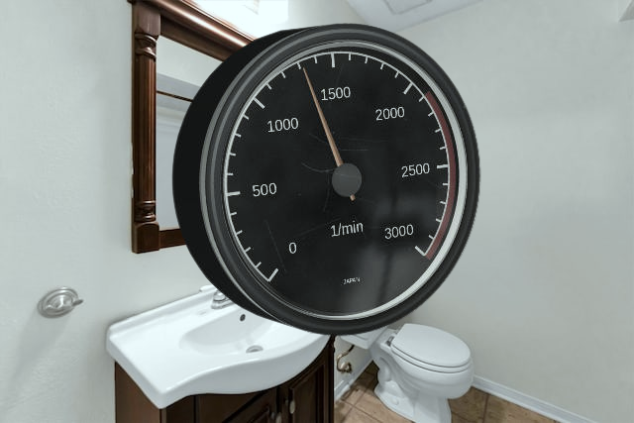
**1300** rpm
